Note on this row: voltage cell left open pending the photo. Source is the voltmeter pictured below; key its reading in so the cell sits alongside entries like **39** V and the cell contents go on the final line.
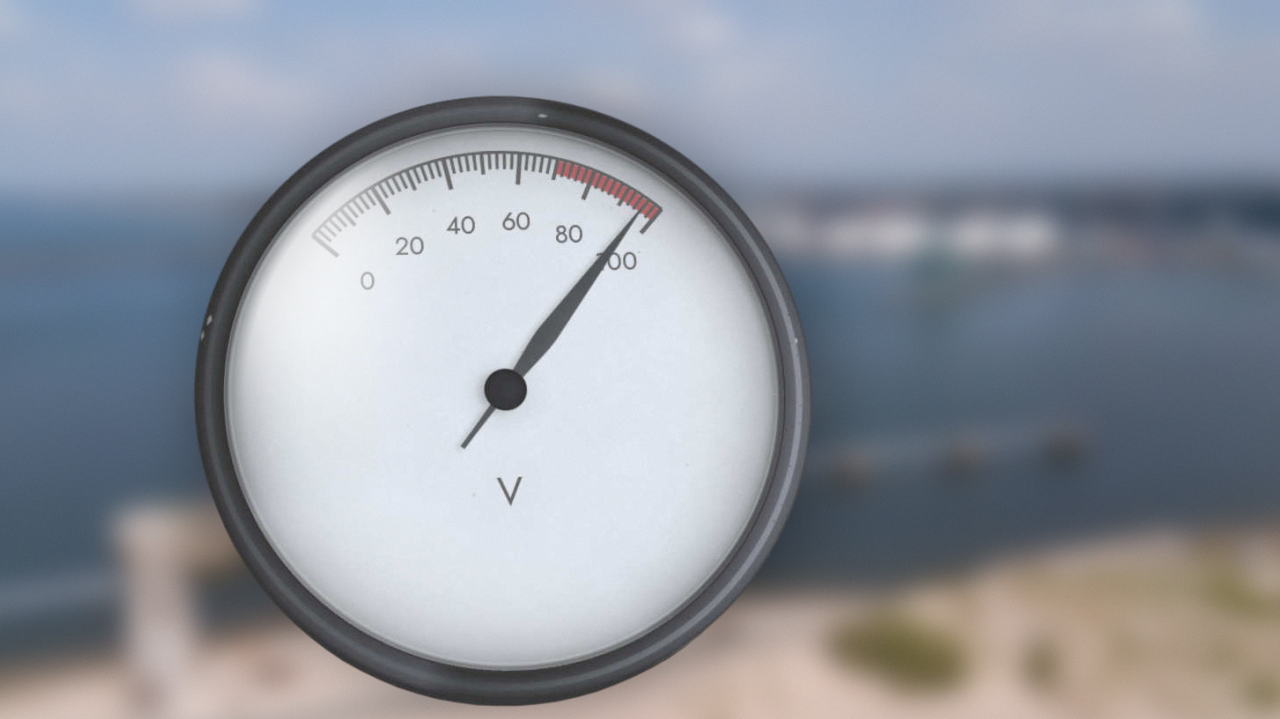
**96** V
